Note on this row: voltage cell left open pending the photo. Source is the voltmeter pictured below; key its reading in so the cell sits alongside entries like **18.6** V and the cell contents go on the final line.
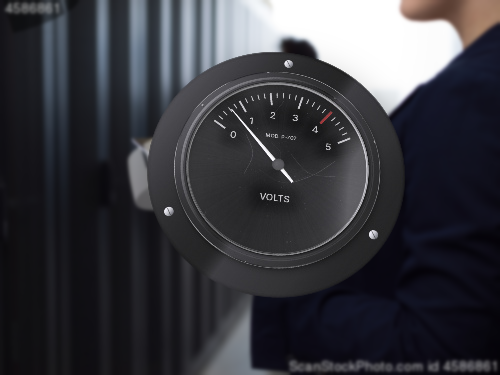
**0.6** V
